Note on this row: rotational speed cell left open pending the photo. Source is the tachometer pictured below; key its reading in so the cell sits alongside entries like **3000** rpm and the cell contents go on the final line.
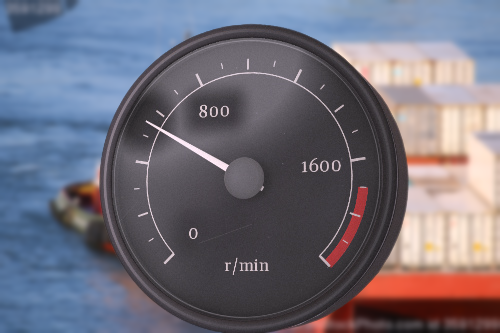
**550** rpm
